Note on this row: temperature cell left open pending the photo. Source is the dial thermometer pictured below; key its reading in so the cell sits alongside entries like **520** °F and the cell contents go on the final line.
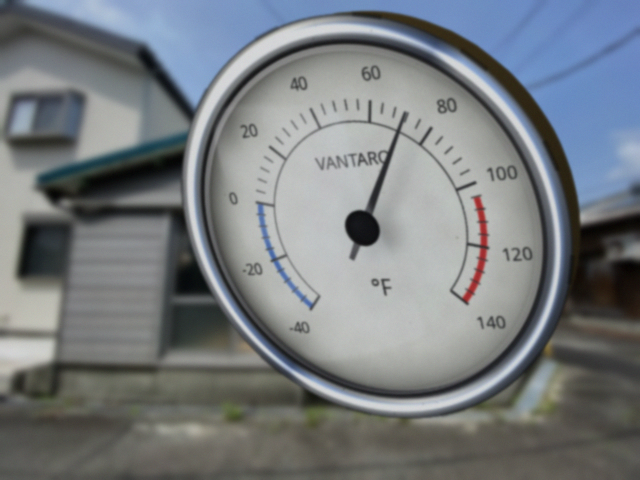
**72** °F
